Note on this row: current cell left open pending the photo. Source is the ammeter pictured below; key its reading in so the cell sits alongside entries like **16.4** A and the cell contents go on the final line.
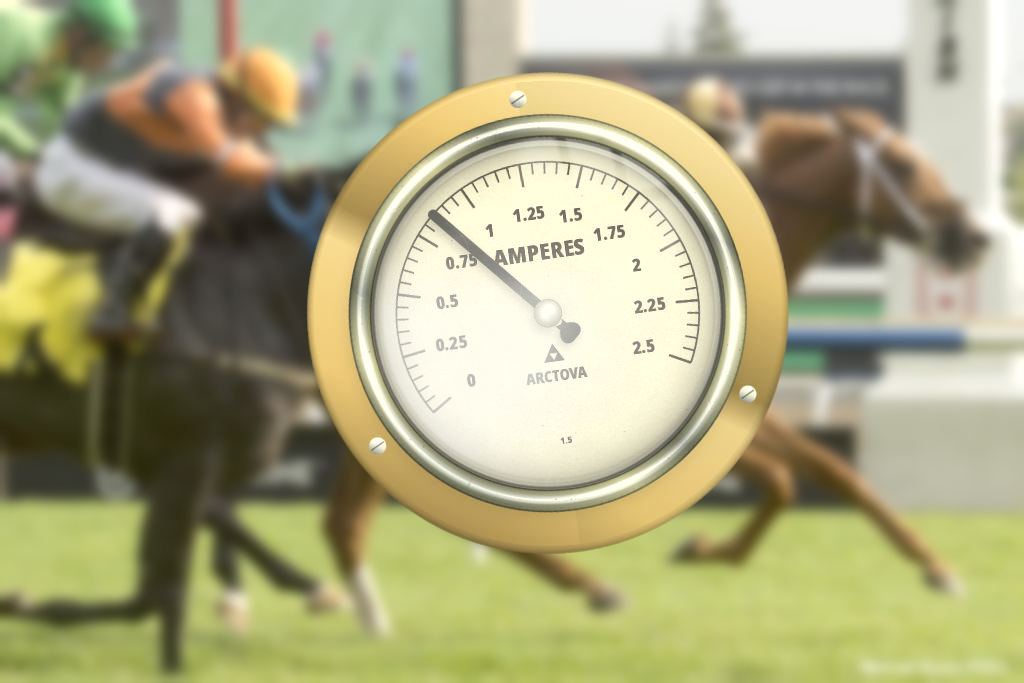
**0.85** A
